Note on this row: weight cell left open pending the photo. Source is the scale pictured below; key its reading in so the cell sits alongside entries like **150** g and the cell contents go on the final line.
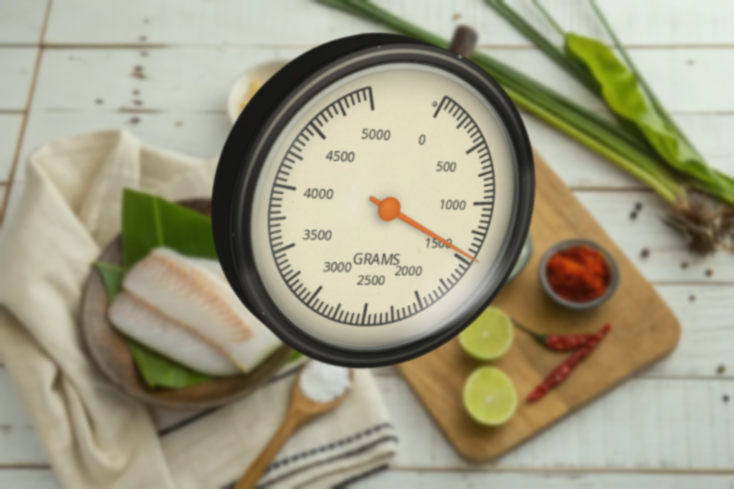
**1450** g
